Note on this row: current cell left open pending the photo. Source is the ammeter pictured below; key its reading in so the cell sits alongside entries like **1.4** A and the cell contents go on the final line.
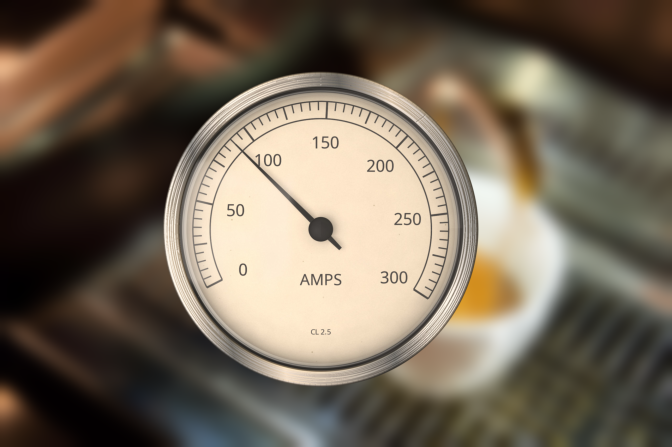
**90** A
